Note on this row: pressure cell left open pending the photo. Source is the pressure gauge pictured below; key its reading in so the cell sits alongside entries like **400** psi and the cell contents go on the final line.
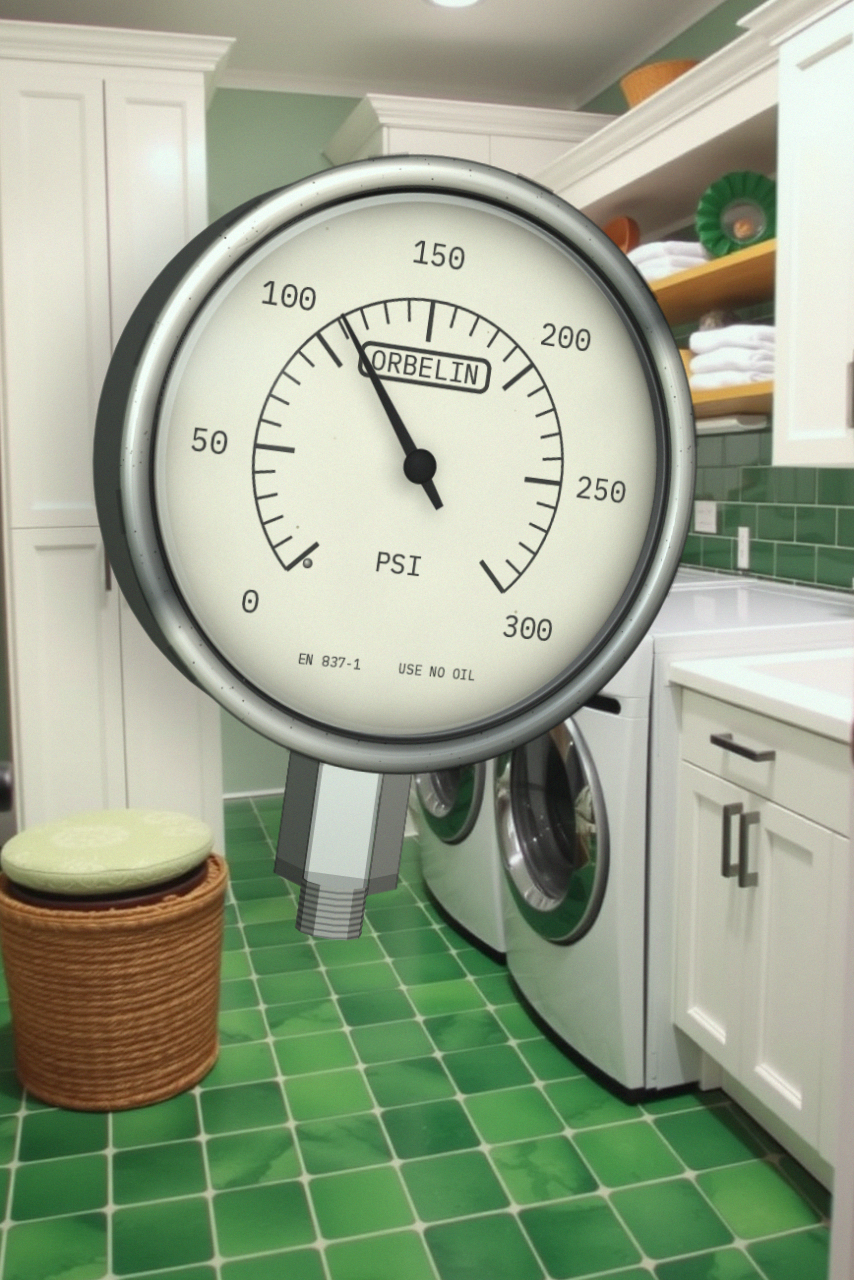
**110** psi
